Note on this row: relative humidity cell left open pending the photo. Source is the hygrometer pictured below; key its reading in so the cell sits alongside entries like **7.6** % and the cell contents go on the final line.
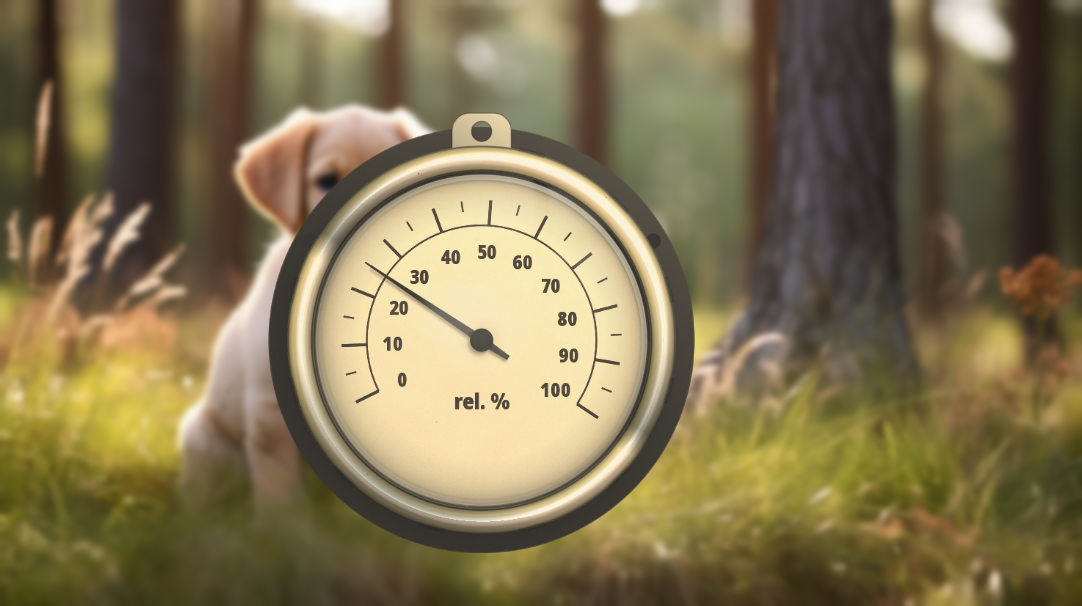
**25** %
